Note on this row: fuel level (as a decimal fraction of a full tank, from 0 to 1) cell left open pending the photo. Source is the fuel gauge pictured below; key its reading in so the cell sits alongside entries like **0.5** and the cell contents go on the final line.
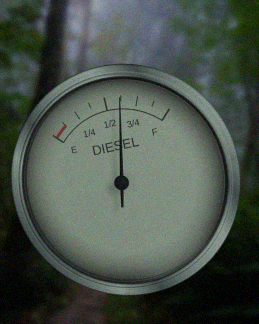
**0.625**
